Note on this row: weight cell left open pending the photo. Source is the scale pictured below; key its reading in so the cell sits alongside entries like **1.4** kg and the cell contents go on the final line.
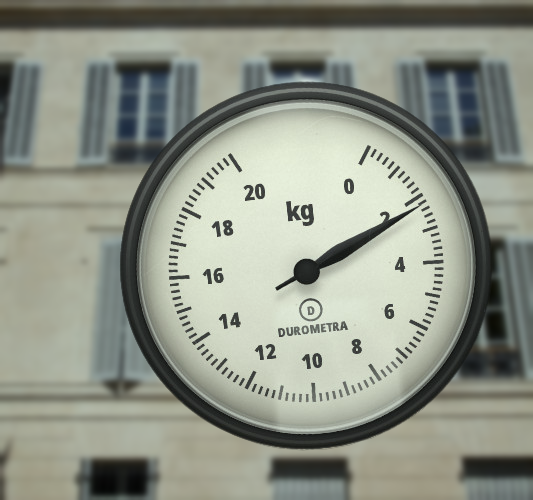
**2.2** kg
